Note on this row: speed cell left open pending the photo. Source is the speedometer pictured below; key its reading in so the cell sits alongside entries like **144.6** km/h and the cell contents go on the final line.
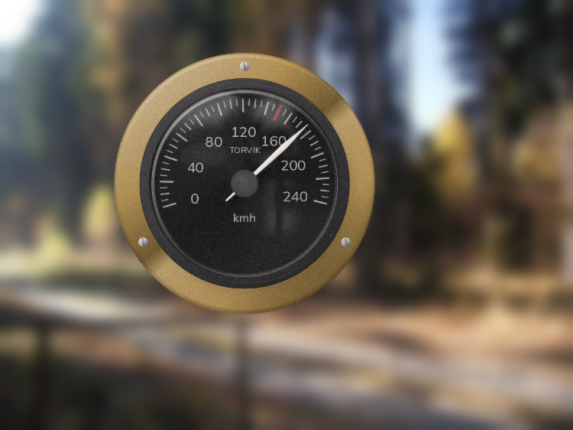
**175** km/h
